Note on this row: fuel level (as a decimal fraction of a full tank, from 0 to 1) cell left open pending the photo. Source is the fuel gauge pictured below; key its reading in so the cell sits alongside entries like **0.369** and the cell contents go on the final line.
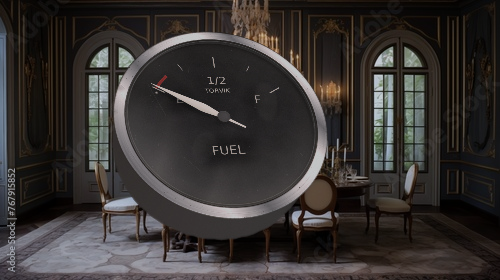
**0**
